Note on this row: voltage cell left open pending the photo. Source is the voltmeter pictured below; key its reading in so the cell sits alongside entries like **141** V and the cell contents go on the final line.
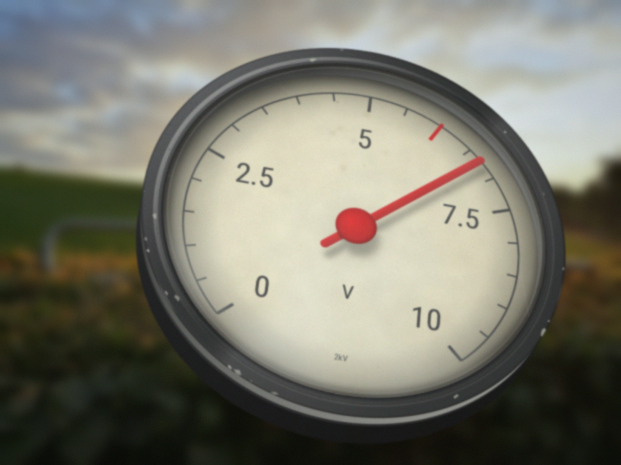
**6.75** V
